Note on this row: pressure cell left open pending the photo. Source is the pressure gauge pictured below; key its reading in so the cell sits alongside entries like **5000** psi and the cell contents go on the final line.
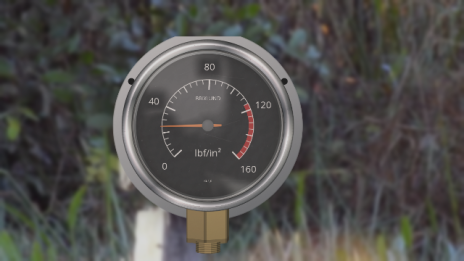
**25** psi
